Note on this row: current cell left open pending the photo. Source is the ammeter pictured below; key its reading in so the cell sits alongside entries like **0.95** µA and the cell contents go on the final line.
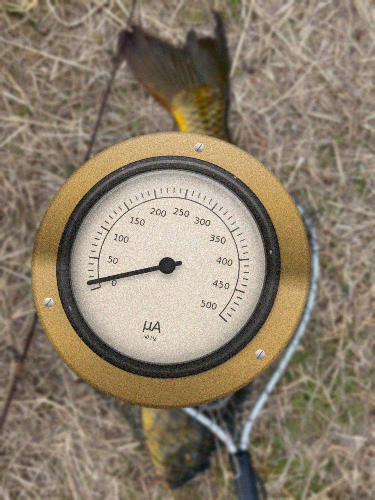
**10** µA
